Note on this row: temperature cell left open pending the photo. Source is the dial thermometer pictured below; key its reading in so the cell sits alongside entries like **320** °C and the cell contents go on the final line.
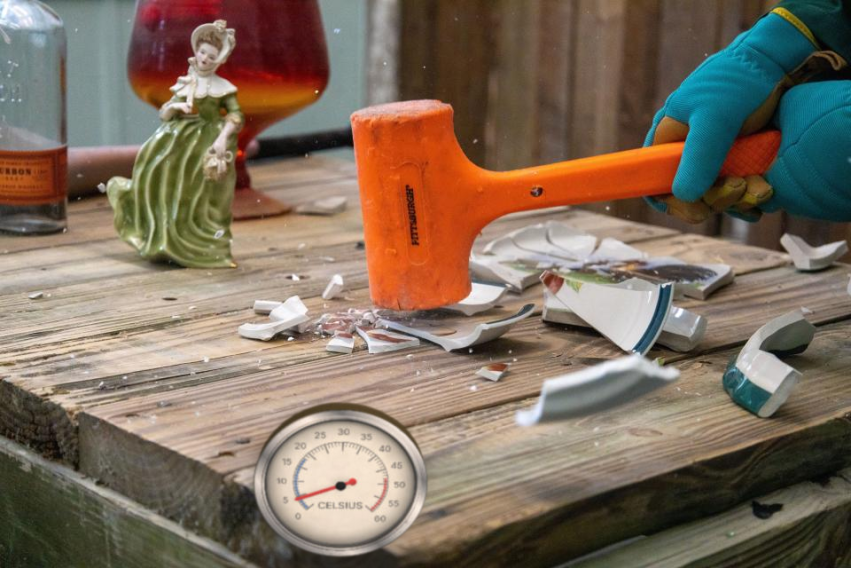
**5** °C
